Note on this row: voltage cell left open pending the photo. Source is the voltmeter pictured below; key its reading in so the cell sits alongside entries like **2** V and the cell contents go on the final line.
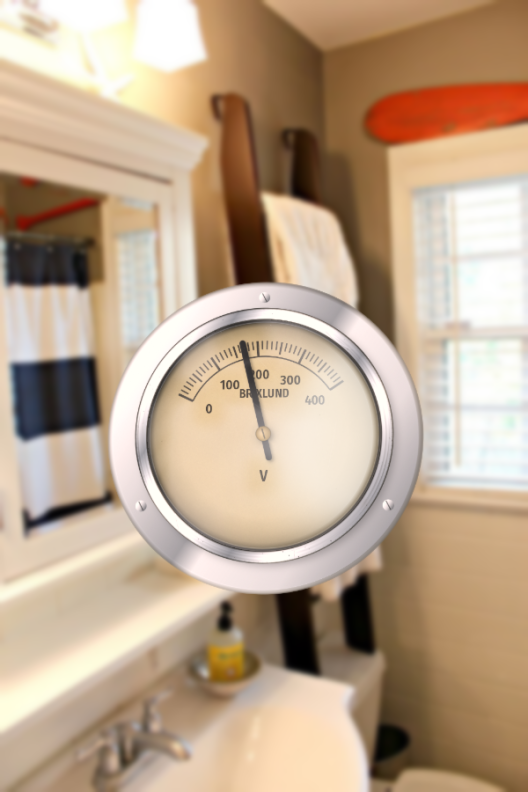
**170** V
